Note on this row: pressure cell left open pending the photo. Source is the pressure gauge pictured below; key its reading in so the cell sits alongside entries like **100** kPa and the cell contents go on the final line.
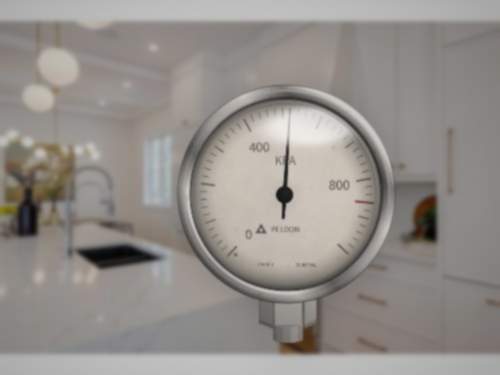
**520** kPa
